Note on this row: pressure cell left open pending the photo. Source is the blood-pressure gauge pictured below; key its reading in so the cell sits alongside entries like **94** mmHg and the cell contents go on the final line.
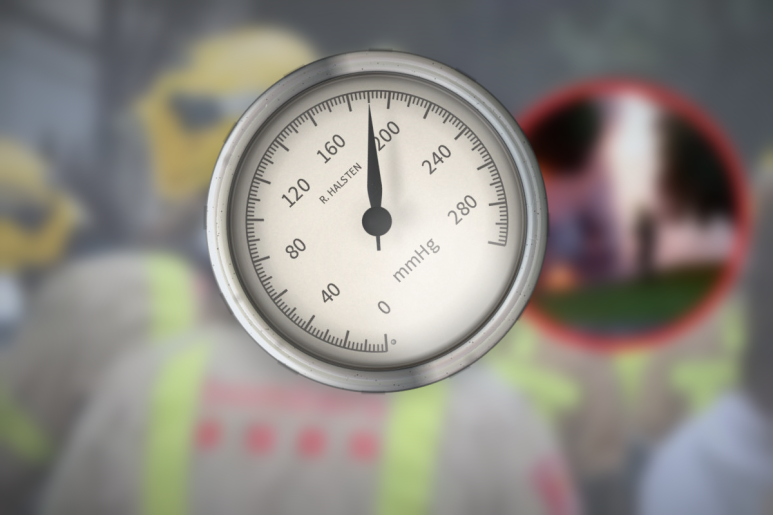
**190** mmHg
